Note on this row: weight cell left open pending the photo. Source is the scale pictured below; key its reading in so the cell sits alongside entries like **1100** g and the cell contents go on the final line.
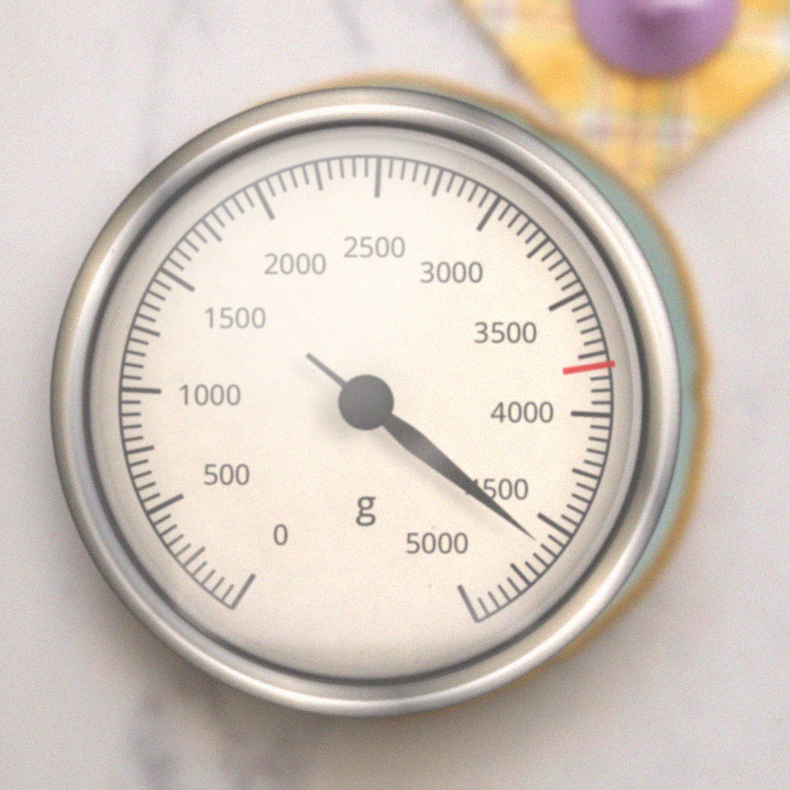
**4600** g
